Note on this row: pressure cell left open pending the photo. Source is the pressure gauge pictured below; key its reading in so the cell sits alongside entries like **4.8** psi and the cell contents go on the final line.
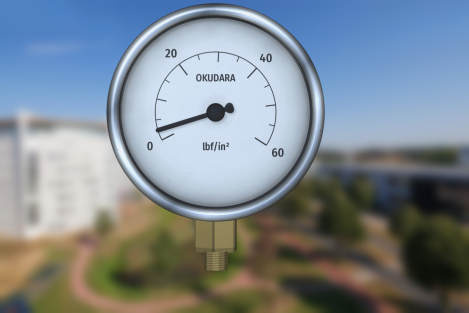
**2.5** psi
